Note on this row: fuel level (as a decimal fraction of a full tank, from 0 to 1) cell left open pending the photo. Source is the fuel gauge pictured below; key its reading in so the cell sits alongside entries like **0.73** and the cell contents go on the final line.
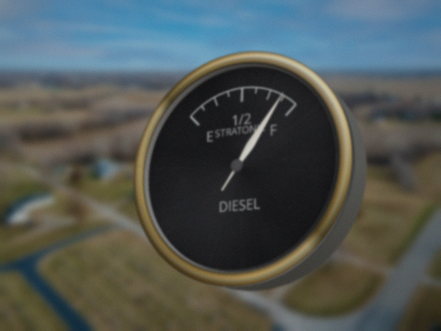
**0.875**
